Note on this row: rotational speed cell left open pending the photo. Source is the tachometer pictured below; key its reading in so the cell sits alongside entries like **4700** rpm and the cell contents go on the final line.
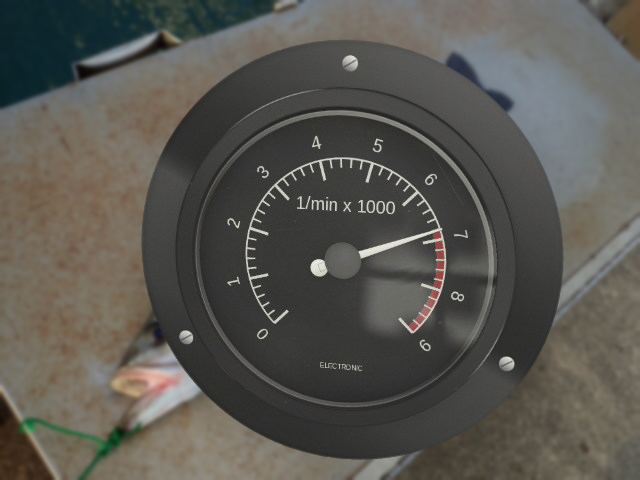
**6800** rpm
